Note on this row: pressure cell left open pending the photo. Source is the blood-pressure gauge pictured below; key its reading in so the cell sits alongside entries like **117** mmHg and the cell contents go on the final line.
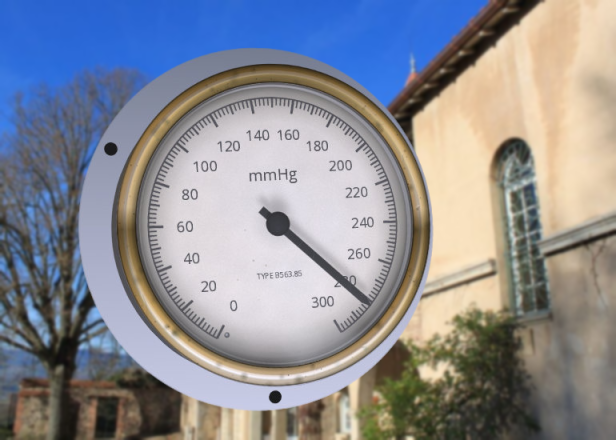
**282** mmHg
